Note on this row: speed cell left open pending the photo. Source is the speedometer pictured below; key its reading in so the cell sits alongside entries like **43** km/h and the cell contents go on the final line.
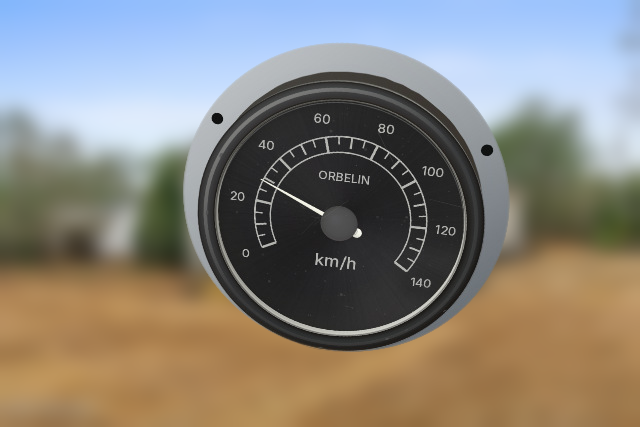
**30** km/h
